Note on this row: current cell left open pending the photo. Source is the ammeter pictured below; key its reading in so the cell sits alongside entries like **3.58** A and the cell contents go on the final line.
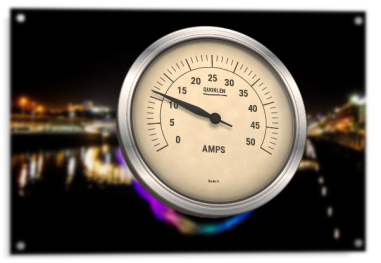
**11** A
